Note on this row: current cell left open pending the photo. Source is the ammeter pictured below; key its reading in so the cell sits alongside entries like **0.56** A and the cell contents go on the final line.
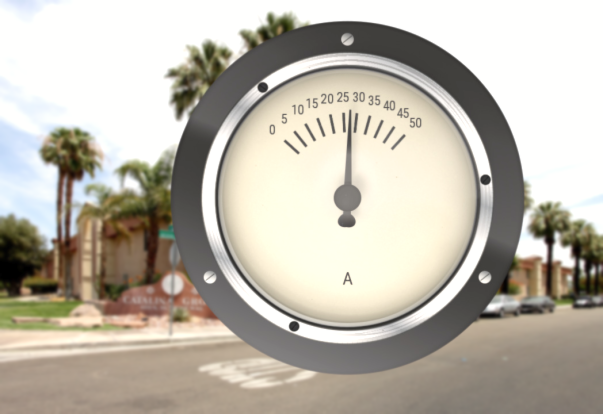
**27.5** A
